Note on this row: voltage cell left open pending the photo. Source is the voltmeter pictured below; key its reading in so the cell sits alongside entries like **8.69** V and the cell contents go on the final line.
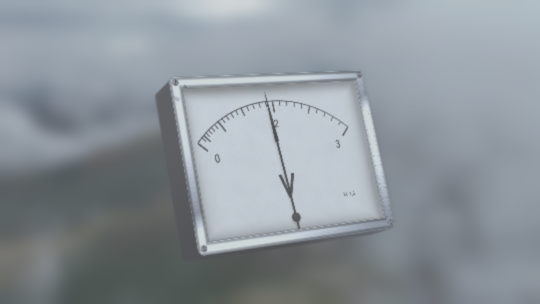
**1.9** V
